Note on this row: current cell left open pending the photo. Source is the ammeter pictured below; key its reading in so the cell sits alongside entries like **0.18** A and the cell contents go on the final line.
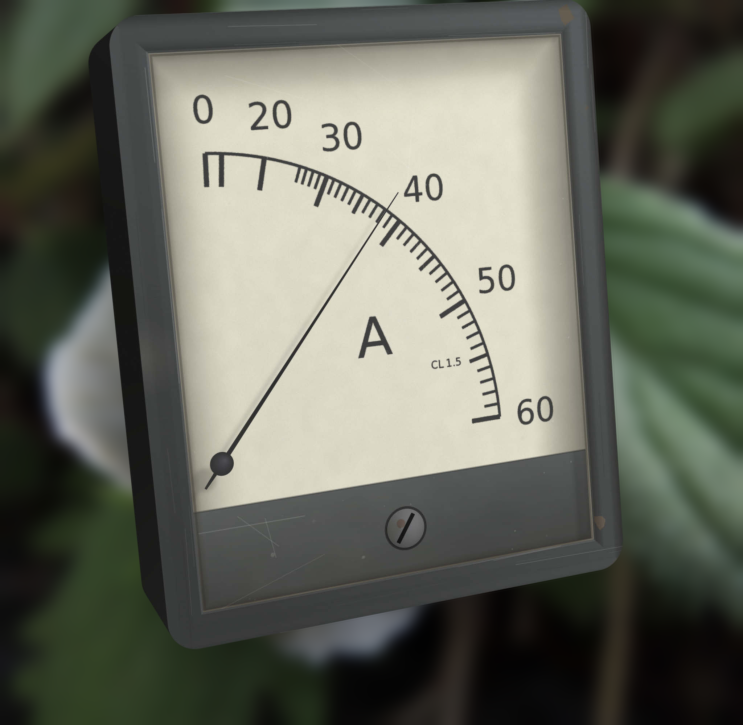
**38** A
